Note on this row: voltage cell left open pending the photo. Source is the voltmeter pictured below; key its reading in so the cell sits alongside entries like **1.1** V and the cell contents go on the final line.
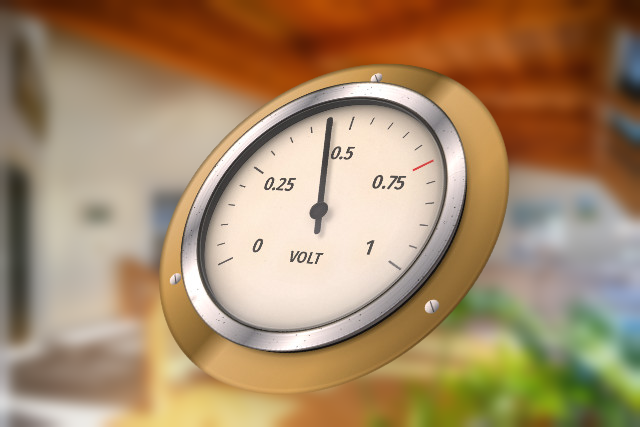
**0.45** V
